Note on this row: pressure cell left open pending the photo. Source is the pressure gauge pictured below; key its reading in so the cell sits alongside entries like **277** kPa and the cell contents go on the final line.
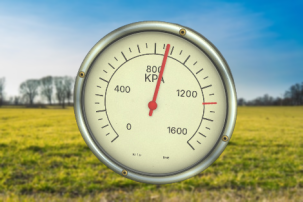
**875** kPa
